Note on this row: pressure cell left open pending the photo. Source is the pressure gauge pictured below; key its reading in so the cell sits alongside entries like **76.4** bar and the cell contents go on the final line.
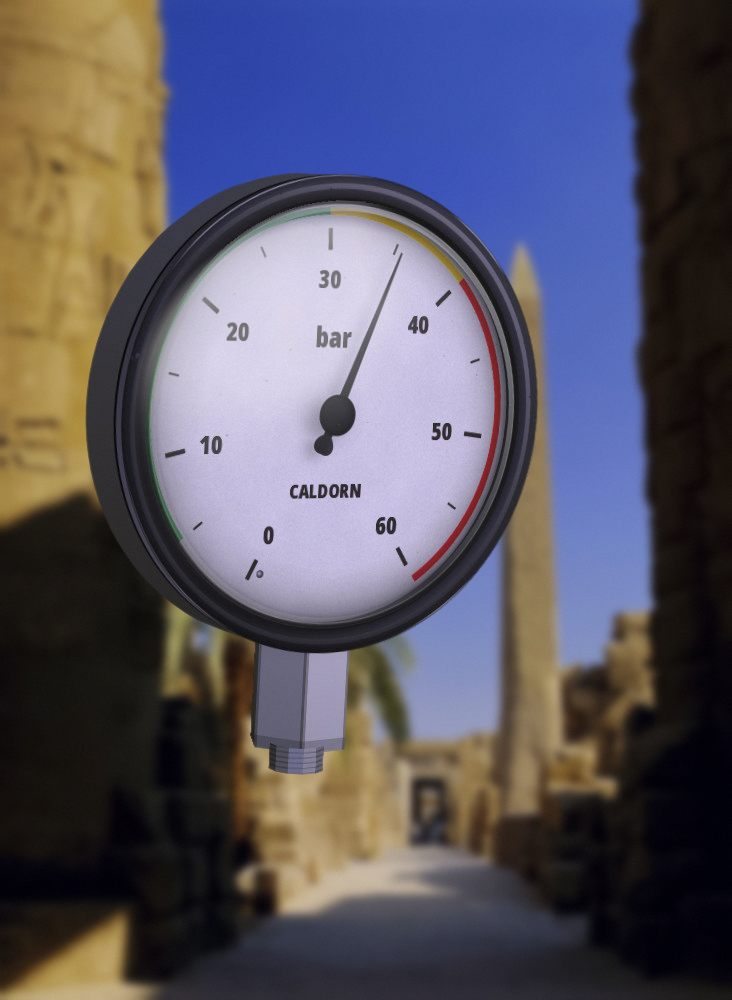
**35** bar
